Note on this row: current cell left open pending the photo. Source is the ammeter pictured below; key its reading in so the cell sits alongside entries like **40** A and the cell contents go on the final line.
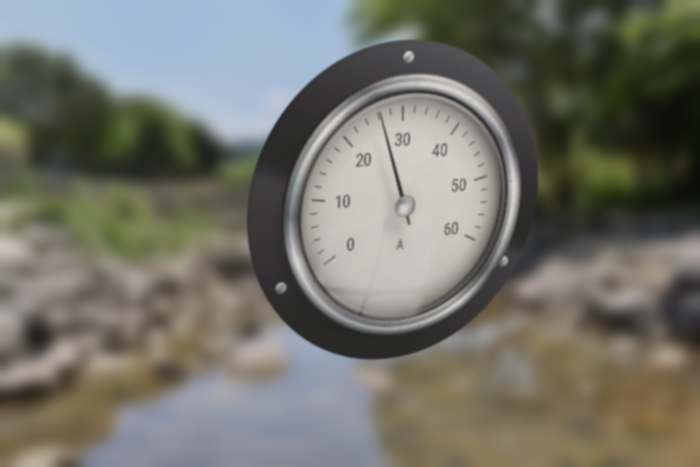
**26** A
